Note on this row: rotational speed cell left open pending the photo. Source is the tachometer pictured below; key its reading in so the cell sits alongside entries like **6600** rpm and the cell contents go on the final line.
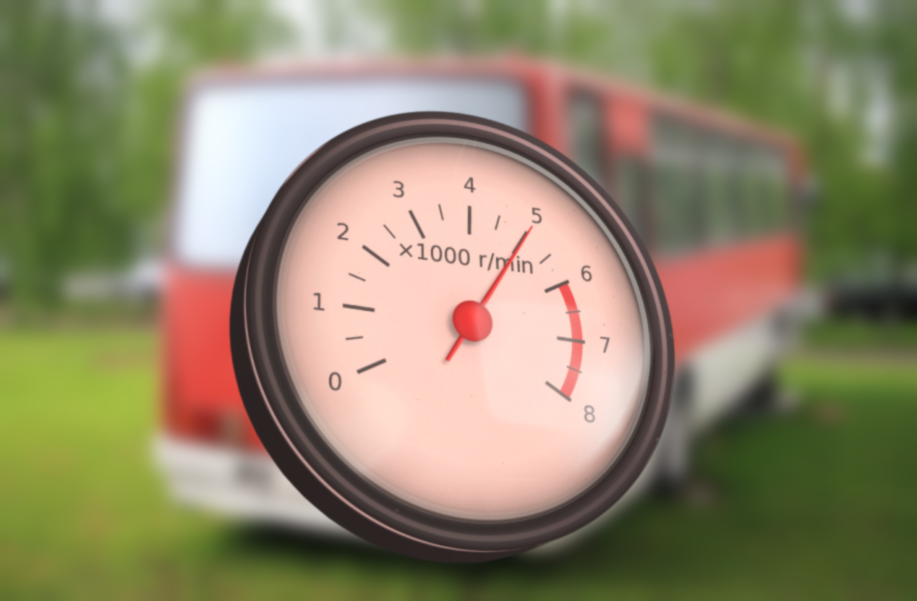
**5000** rpm
